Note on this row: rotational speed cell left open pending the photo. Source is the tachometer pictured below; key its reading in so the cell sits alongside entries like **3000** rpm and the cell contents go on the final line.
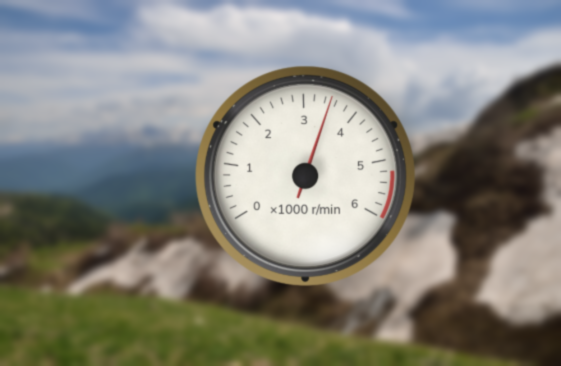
**3500** rpm
